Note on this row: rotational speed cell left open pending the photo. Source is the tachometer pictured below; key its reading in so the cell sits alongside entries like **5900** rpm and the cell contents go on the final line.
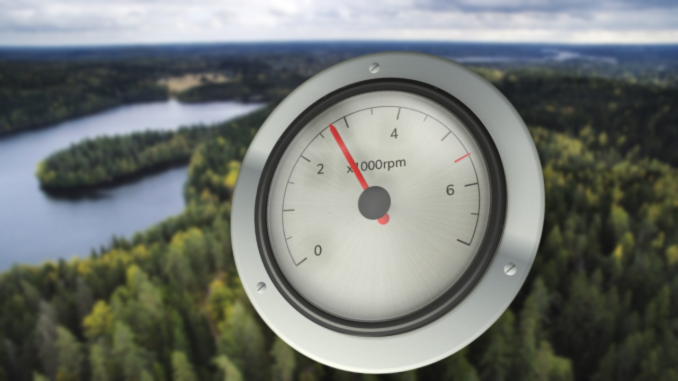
**2750** rpm
